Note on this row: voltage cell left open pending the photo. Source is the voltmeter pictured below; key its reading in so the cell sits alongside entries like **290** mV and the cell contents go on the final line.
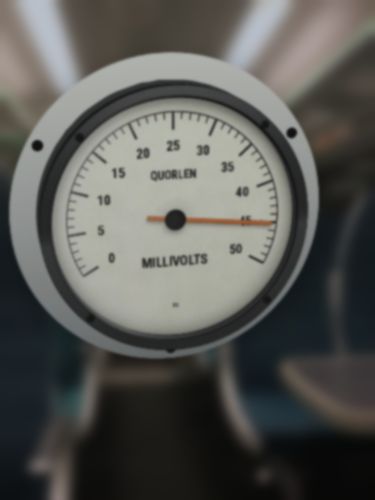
**45** mV
